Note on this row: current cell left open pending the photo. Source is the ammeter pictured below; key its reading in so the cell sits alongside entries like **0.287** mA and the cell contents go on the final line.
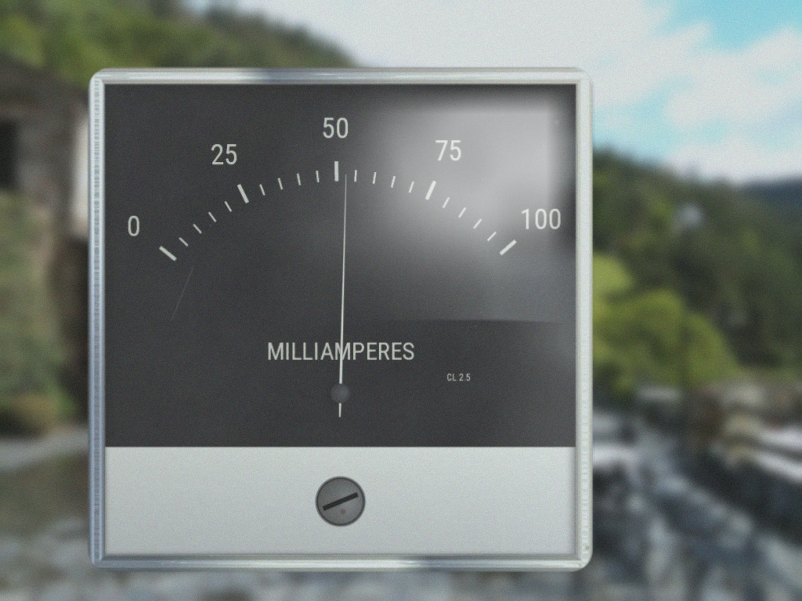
**52.5** mA
